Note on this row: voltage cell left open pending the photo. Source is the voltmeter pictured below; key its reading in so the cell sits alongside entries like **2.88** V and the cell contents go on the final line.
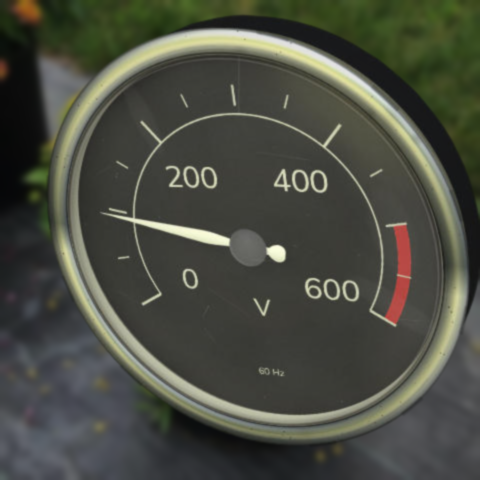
**100** V
